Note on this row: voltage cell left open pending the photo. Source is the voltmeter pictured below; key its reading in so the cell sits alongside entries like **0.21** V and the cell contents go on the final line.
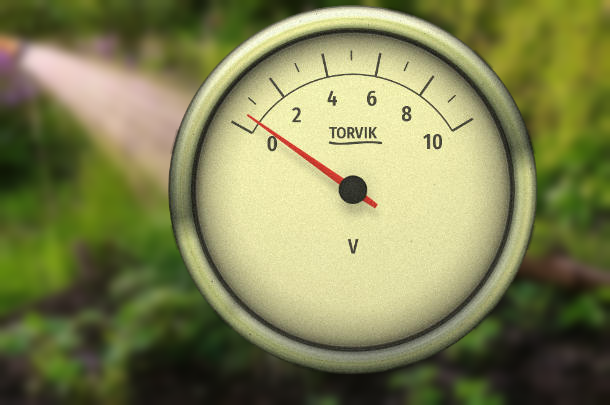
**0.5** V
